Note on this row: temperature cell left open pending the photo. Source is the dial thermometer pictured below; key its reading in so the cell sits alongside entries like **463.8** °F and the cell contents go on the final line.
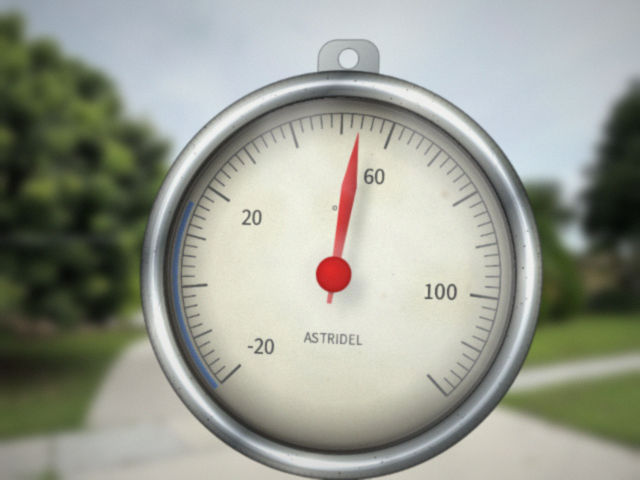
**54** °F
